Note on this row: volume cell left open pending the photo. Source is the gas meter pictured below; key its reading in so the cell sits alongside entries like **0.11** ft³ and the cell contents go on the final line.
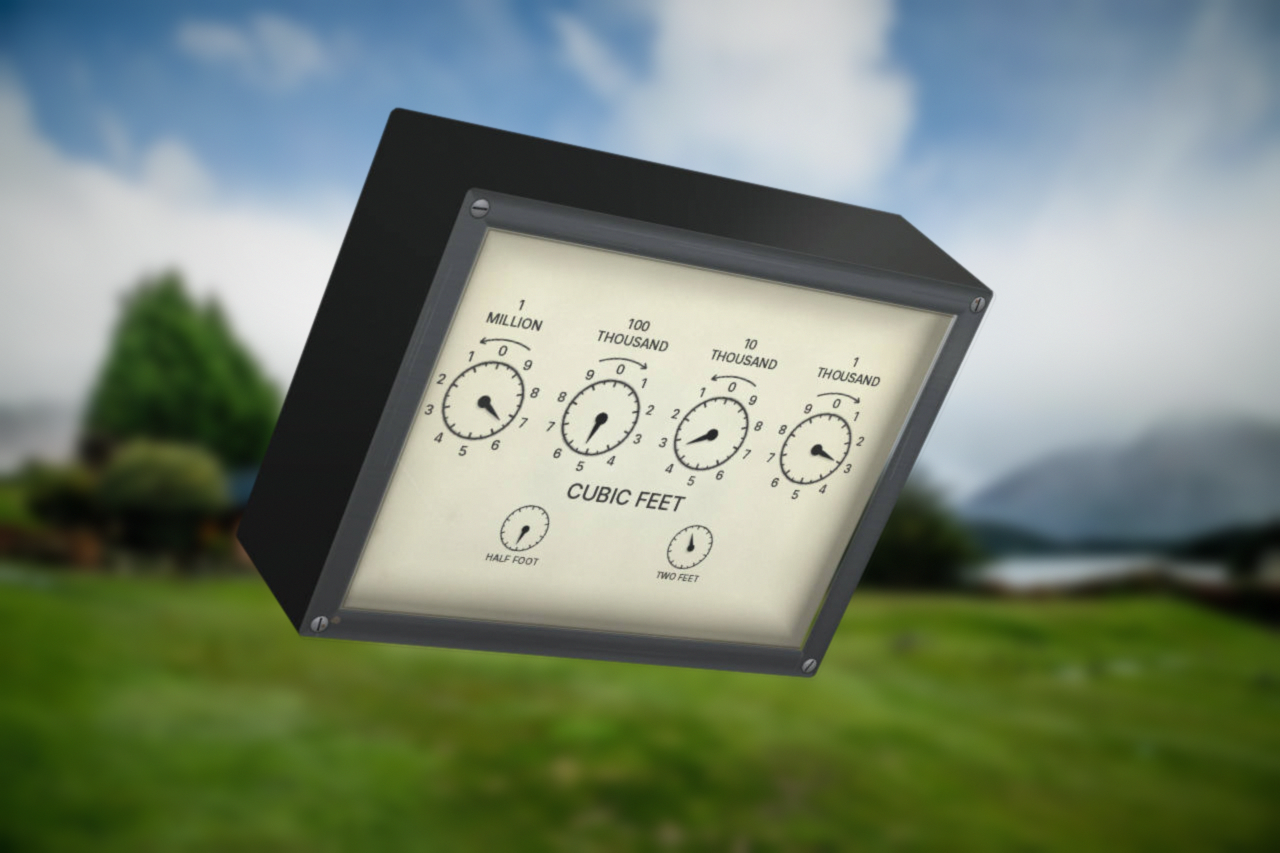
**653300** ft³
